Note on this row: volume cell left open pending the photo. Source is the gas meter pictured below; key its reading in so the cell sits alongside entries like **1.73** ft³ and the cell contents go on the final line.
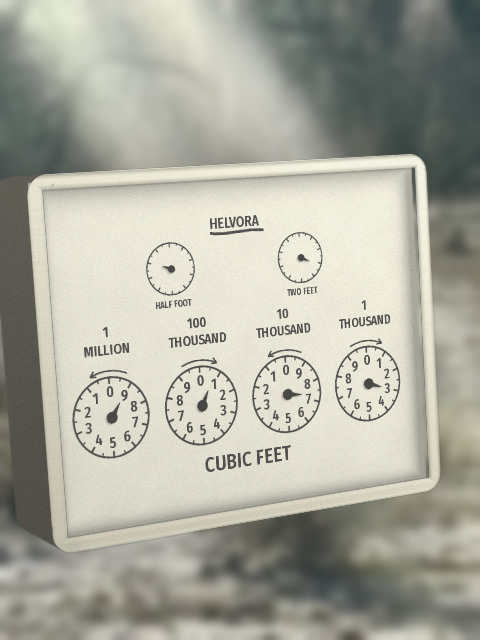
**907300** ft³
